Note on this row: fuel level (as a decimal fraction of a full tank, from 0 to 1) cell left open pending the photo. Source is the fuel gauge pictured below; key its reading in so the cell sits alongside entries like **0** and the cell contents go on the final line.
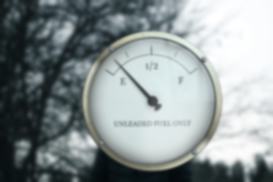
**0.125**
